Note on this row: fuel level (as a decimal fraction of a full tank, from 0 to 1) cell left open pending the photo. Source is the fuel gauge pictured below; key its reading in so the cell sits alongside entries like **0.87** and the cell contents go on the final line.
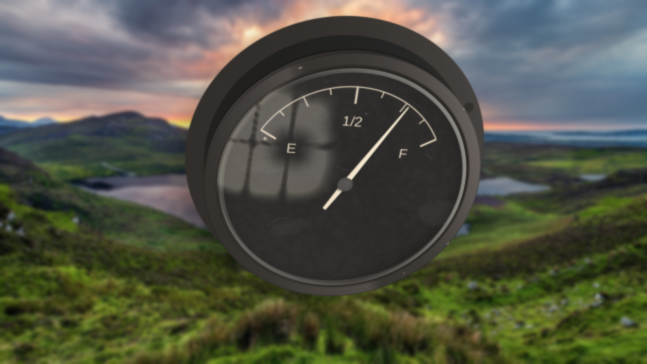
**0.75**
